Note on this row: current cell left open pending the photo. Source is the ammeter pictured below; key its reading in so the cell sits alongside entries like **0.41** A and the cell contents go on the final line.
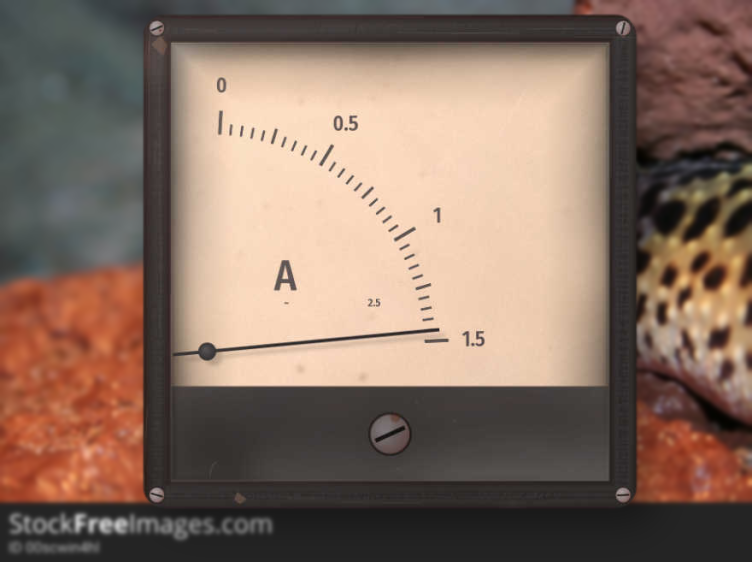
**1.45** A
